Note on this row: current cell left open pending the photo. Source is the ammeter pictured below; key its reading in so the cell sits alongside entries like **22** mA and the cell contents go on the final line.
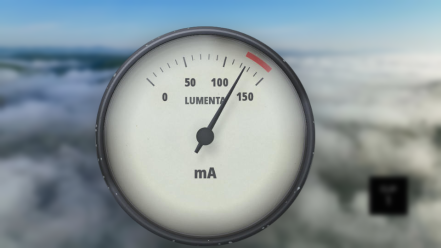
**125** mA
